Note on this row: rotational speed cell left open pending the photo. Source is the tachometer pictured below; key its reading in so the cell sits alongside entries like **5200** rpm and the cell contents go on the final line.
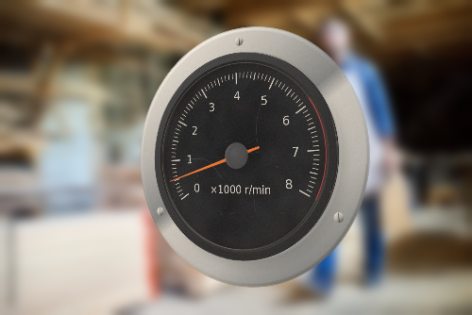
**500** rpm
